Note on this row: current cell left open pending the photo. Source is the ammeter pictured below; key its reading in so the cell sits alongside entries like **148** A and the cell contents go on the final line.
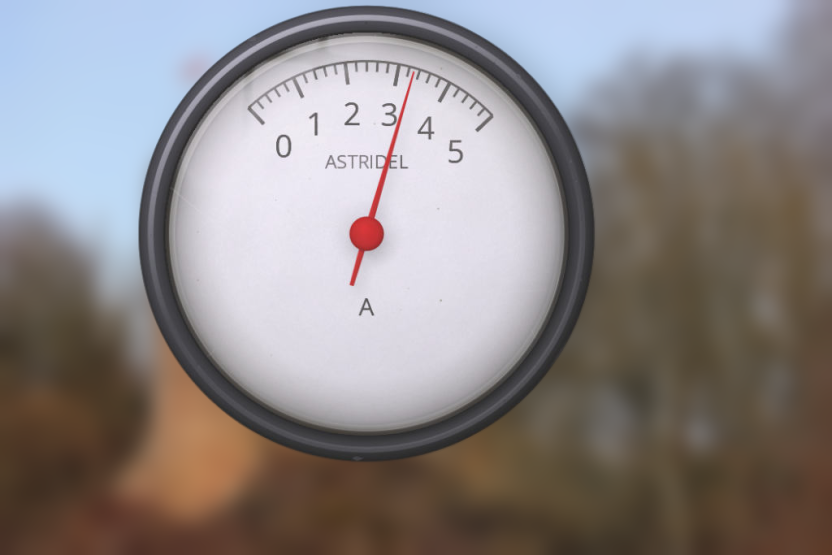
**3.3** A
